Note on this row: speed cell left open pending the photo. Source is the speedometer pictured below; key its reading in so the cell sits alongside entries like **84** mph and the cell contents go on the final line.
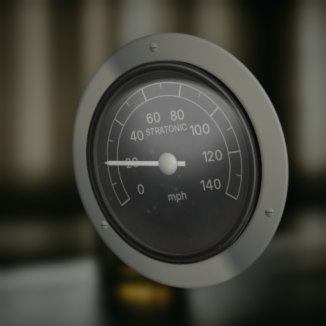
**20** mph
